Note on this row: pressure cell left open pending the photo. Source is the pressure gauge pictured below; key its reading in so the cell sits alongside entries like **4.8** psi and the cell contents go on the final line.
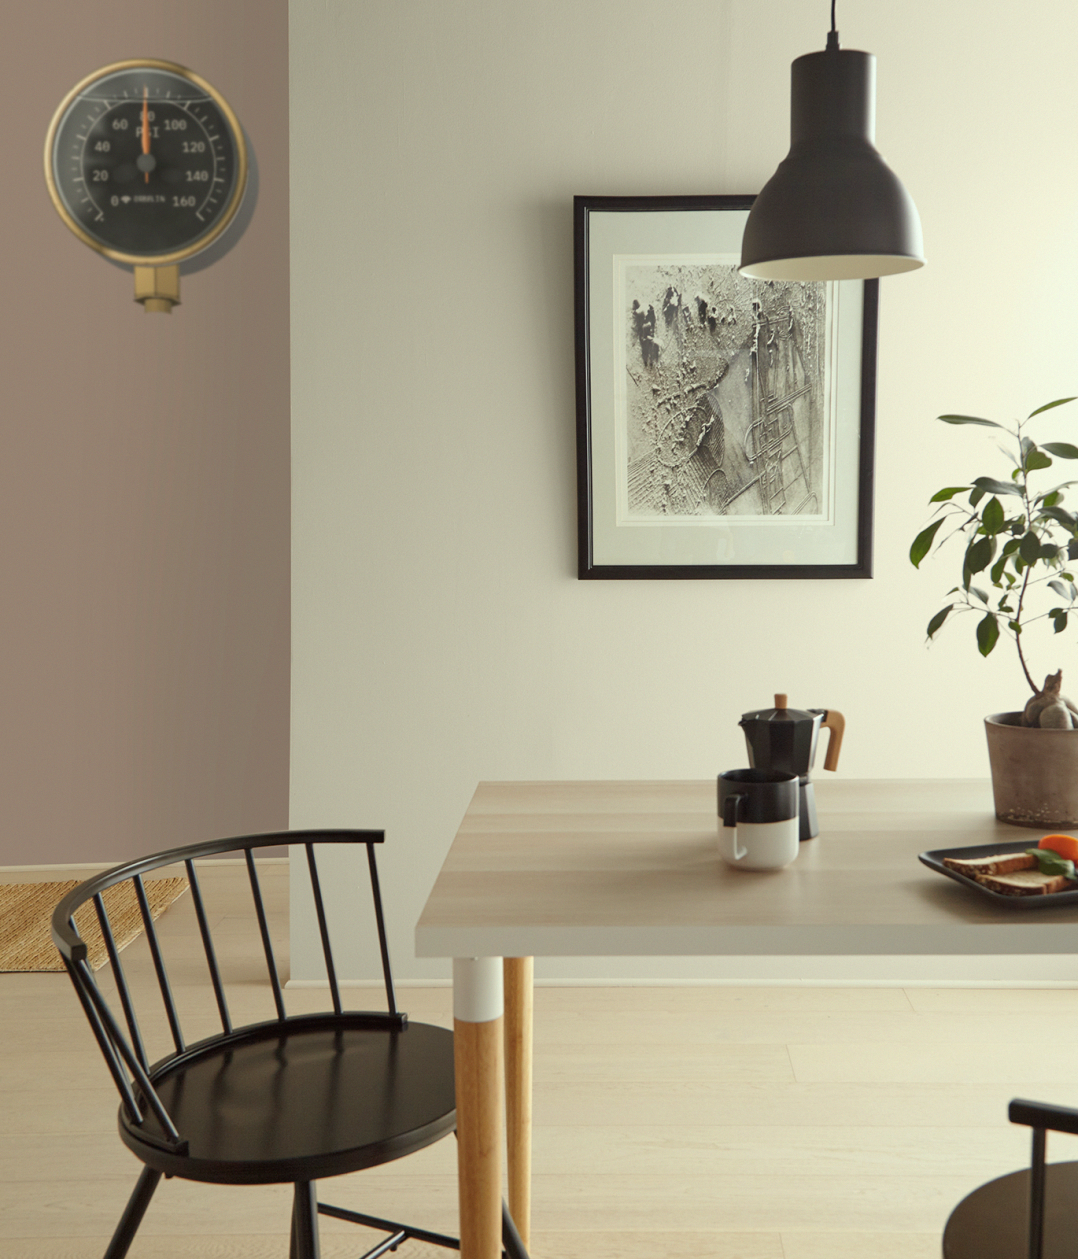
**80** psi
